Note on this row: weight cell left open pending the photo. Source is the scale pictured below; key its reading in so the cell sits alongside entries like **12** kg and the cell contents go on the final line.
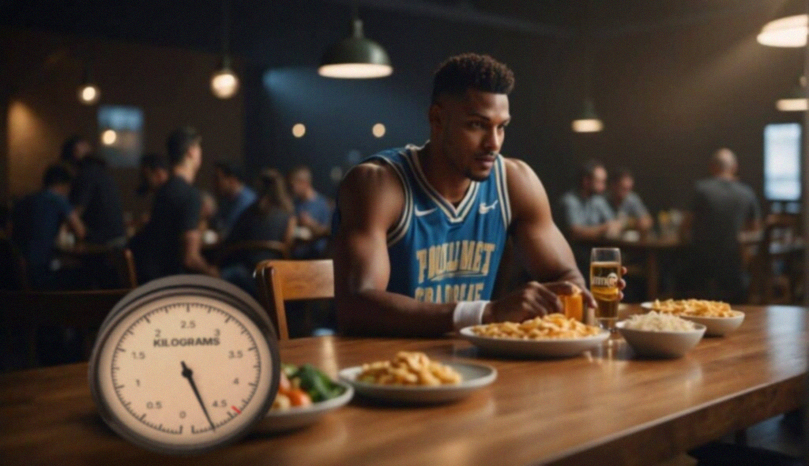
**4.75** kg
